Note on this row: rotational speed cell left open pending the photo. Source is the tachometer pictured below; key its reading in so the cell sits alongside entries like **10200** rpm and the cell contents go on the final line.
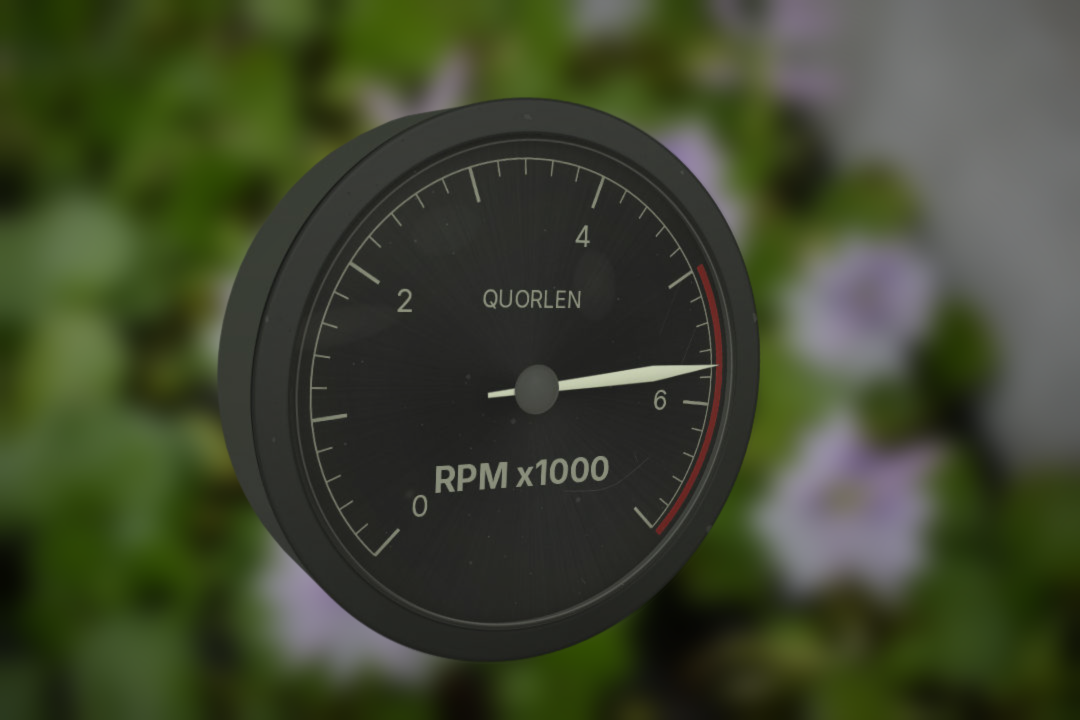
**5700** rpm
